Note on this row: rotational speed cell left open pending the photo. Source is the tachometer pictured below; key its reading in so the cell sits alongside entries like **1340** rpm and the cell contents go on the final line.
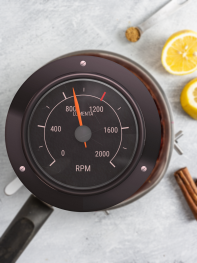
**900** rpm
